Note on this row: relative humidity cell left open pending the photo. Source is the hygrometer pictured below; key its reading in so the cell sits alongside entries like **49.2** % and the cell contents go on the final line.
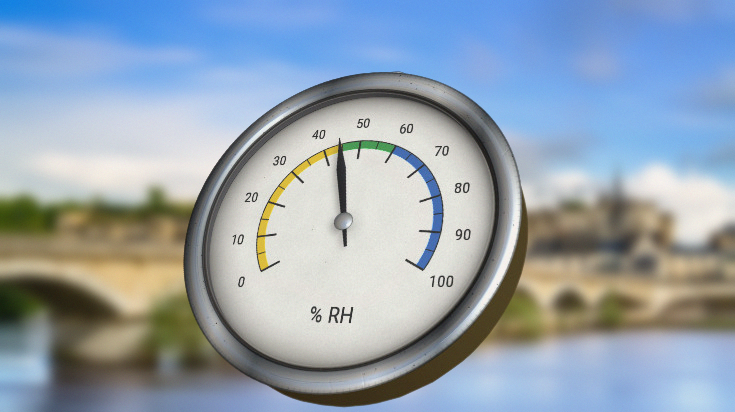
**45** %
